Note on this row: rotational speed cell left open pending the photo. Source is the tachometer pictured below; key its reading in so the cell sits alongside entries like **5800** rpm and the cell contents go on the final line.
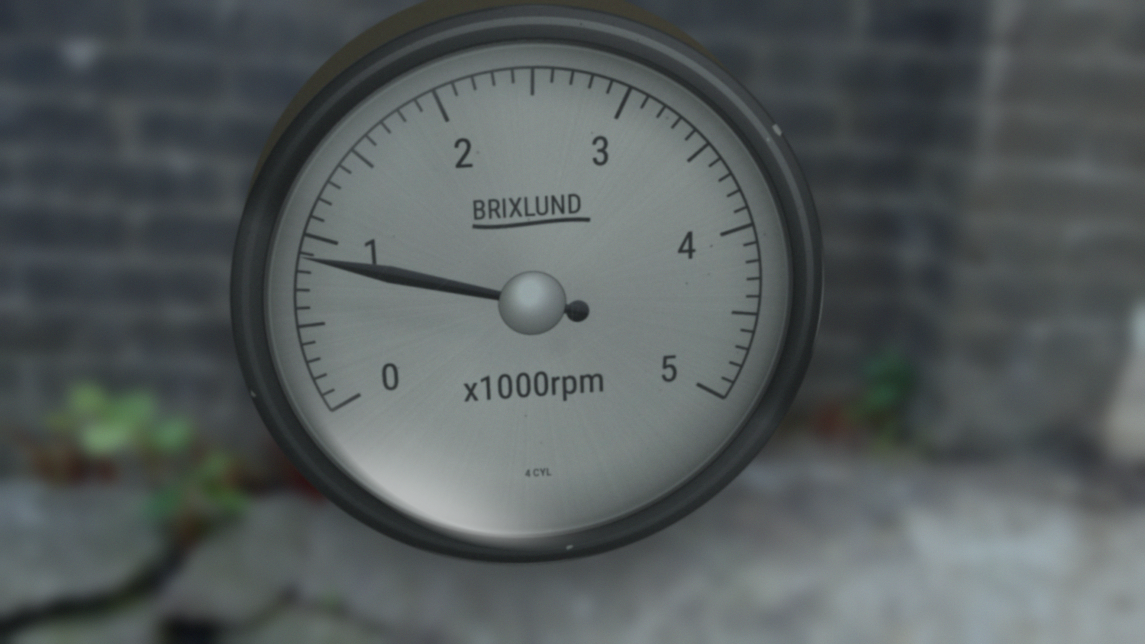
**900** rpm
